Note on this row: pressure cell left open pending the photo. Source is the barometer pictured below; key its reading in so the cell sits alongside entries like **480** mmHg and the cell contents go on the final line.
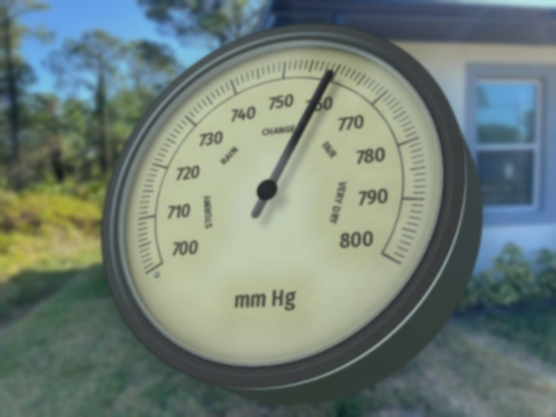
**760** mmHg
